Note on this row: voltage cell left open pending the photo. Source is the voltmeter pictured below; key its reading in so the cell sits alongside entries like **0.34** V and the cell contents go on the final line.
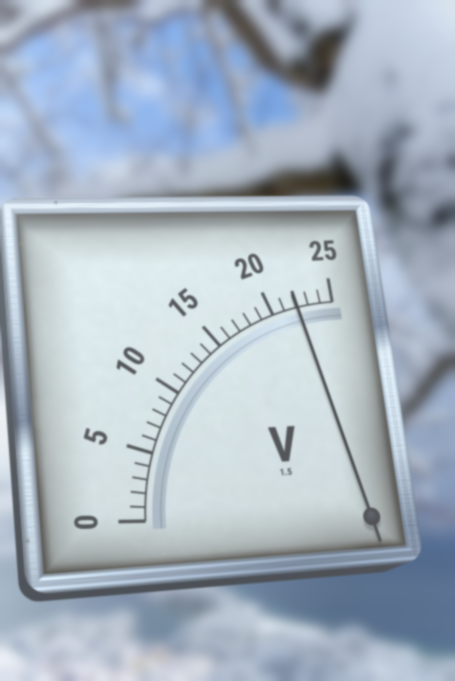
**22** V
